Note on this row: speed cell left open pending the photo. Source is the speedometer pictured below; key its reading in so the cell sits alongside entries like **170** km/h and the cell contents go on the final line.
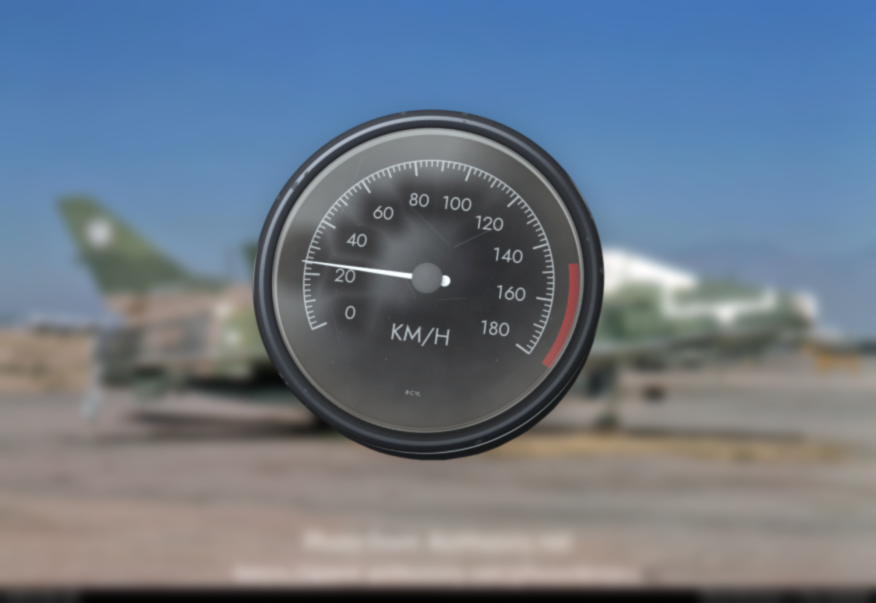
**24** km/h
